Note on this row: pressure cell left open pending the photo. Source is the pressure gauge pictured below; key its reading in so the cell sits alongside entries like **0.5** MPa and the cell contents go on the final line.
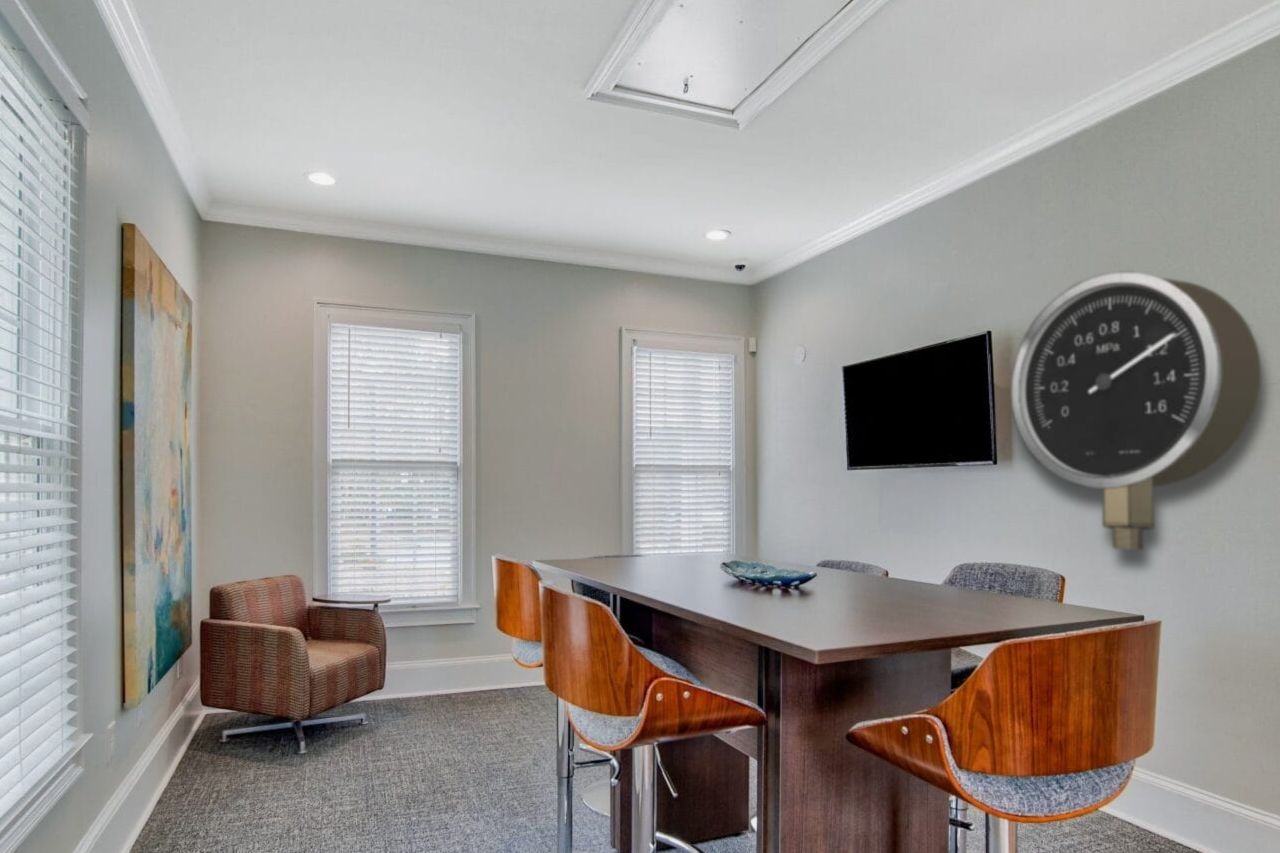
**1.2** MPa
